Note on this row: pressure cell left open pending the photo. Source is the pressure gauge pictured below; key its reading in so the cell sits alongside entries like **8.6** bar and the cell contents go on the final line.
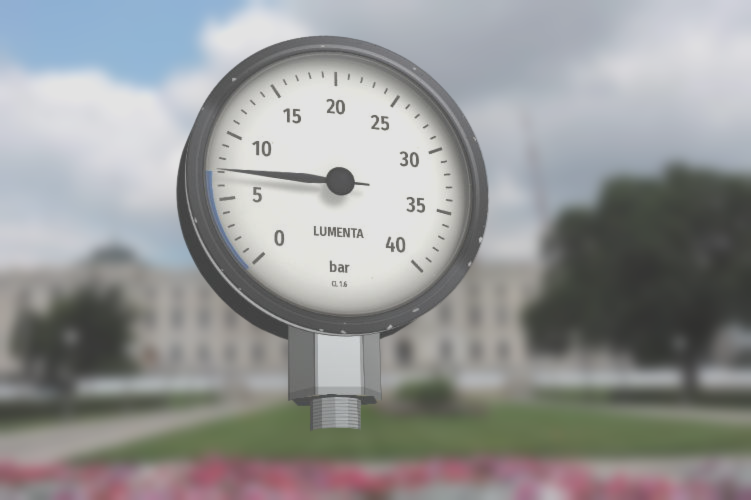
**7** bar
